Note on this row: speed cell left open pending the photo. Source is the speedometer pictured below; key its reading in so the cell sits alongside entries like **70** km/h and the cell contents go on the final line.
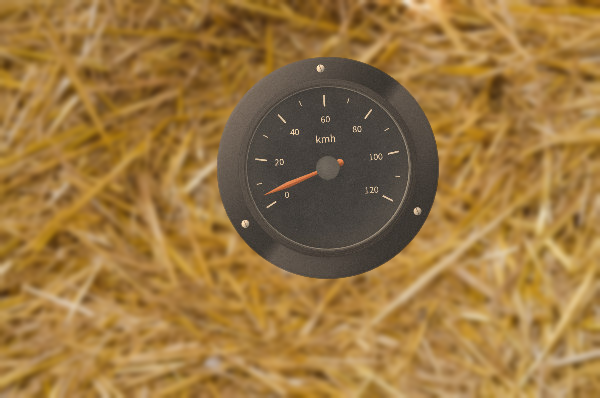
**5** km/h
